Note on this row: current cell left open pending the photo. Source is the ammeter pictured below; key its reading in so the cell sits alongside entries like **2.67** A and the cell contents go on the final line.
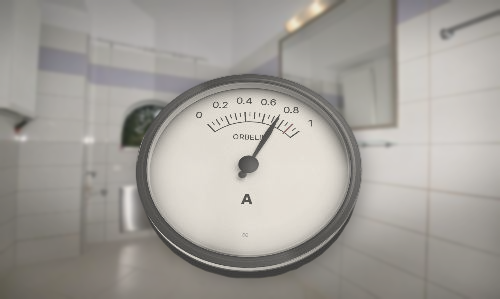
**0.75** A
